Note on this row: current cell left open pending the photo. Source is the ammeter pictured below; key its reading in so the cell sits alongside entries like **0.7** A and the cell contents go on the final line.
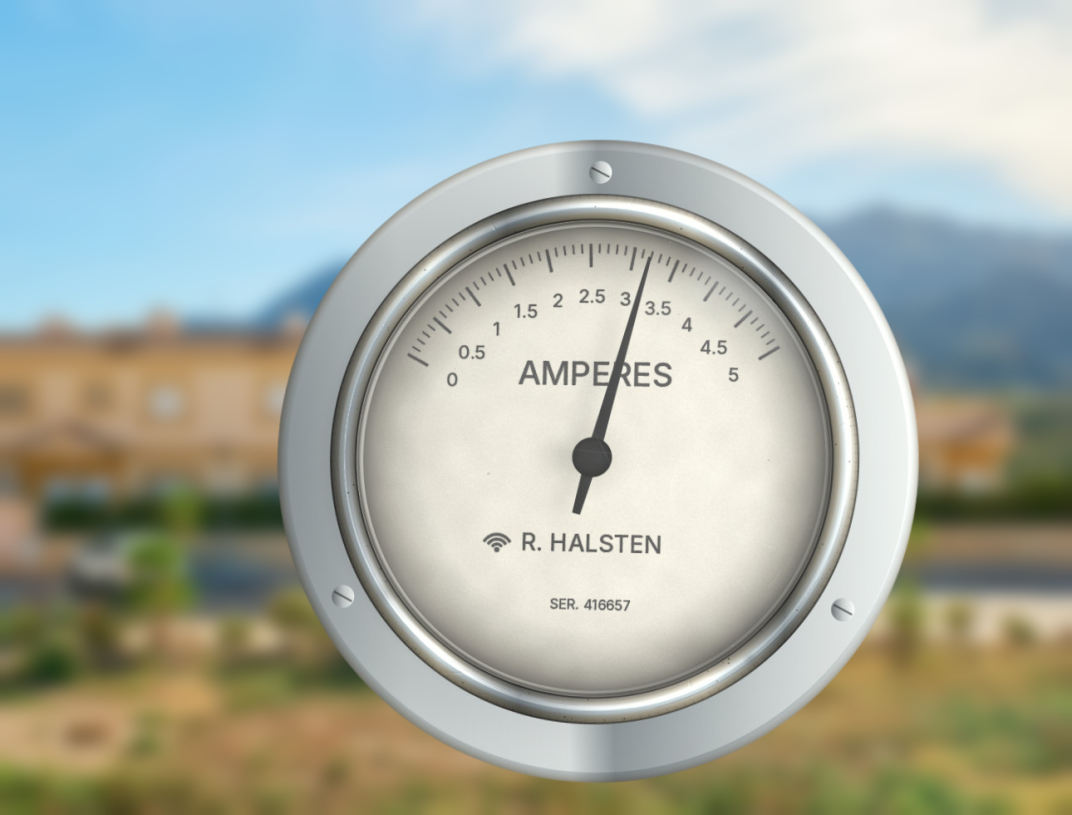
**3.2** A
